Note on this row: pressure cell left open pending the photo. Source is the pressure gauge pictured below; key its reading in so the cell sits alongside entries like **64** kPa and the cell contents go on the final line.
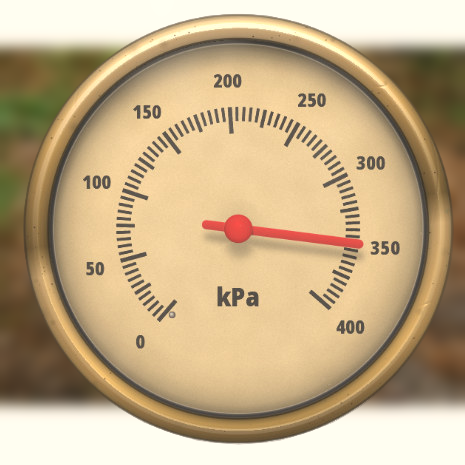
**350** kPa
